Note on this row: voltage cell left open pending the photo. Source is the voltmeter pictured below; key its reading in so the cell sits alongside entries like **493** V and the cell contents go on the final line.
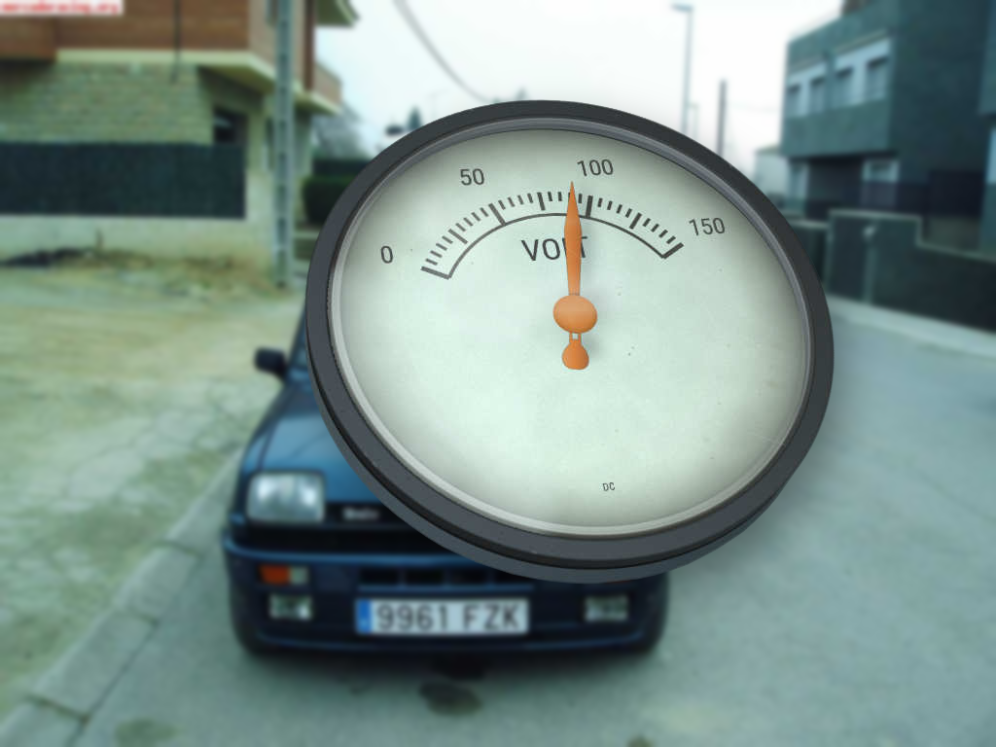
**90** V
